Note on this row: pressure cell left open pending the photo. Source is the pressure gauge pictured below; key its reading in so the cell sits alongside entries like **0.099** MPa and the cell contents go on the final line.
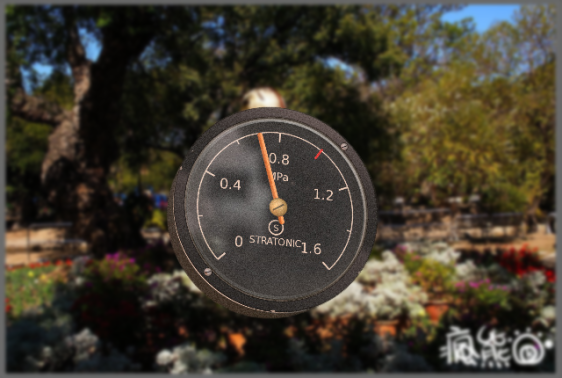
**0.7** MPa
